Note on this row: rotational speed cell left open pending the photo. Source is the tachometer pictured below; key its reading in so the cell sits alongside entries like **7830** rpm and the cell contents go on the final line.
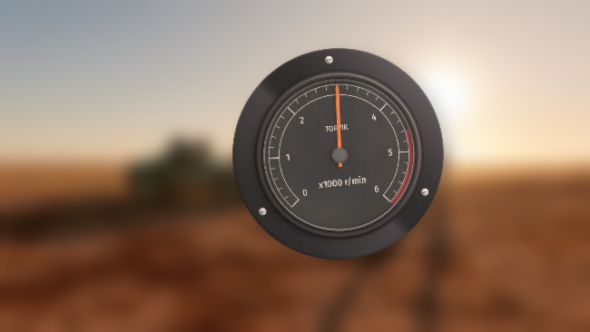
**3000** rpm
